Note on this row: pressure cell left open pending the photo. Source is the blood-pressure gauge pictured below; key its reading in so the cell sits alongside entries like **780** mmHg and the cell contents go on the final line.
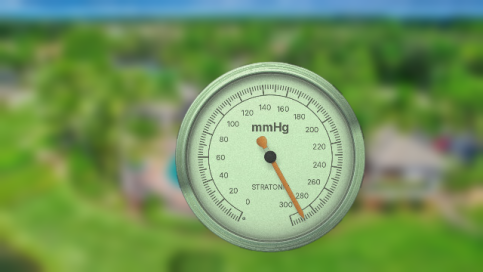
**290** mmHg
